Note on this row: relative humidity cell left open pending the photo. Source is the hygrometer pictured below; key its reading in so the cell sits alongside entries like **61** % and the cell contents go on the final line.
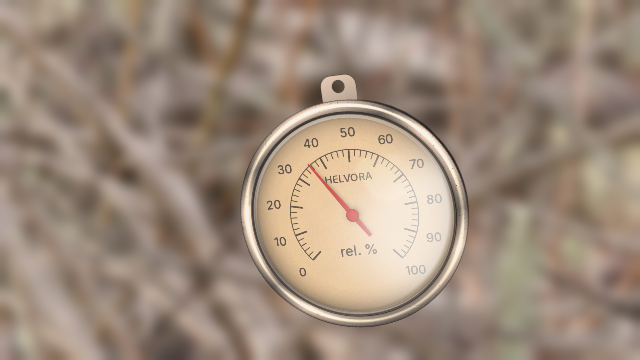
**36** %
